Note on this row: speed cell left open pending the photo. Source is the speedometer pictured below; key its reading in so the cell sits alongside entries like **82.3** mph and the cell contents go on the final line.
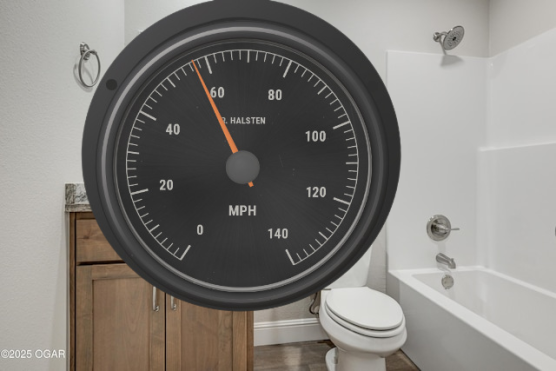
**57** mph
